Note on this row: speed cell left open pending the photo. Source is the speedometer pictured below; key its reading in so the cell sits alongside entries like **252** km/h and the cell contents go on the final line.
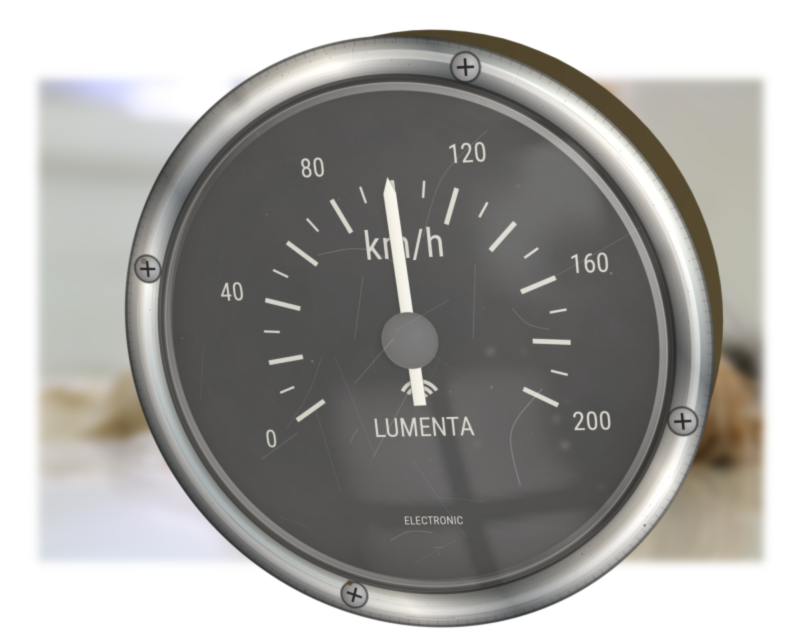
**100** km/h
